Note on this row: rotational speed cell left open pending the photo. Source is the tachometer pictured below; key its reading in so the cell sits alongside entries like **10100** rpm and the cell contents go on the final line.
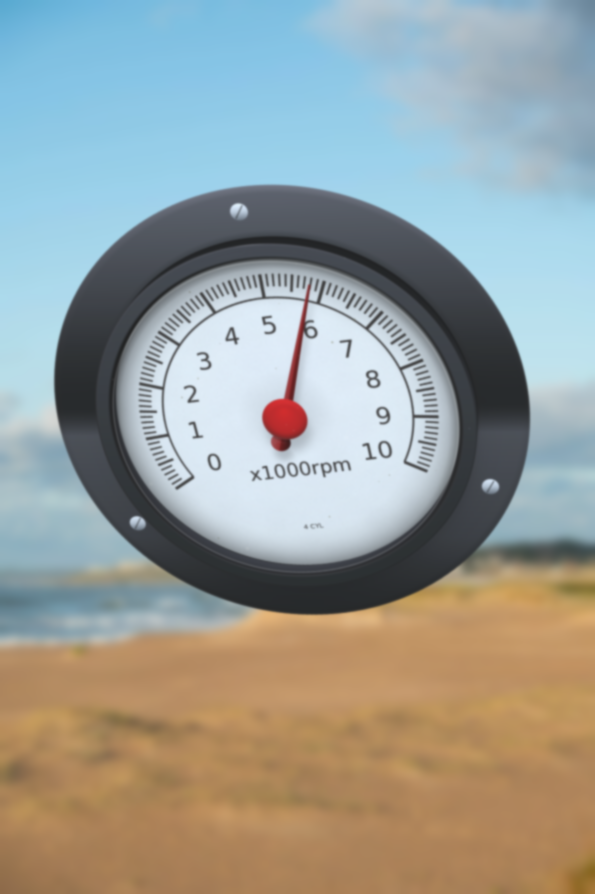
**5800** rpm
